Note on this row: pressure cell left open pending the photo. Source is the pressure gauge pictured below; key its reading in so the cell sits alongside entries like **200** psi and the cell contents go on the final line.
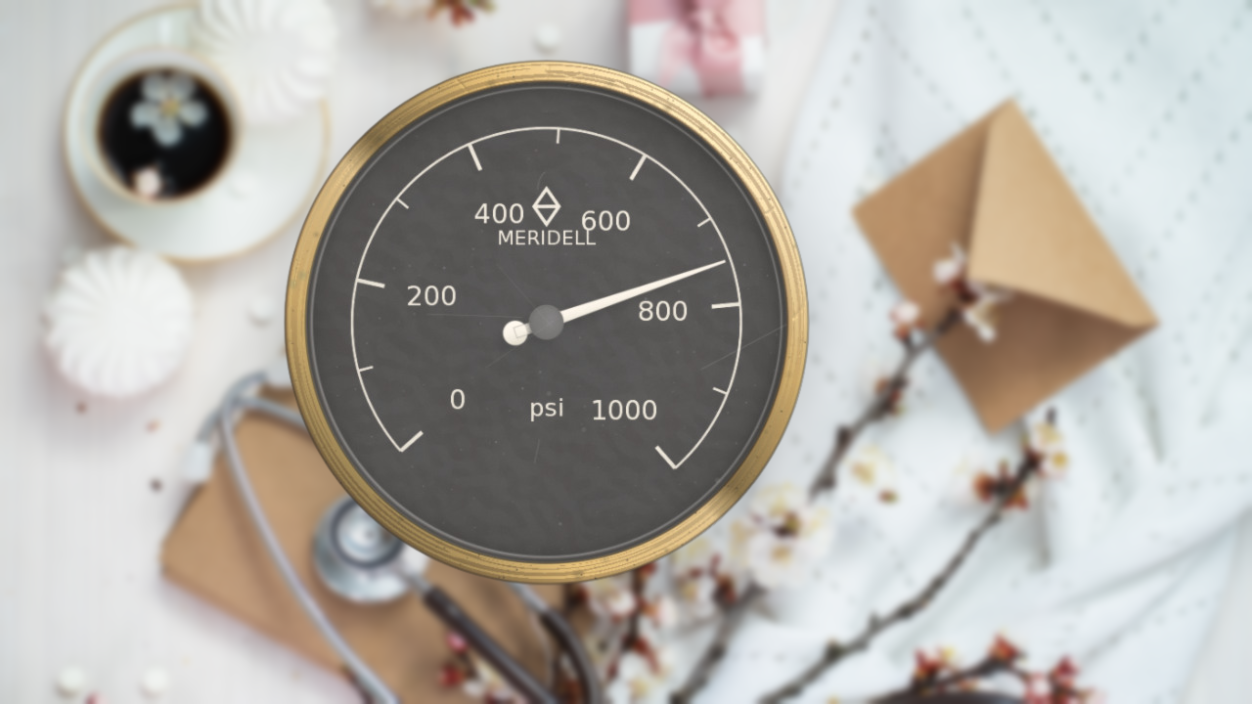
**750** psi
